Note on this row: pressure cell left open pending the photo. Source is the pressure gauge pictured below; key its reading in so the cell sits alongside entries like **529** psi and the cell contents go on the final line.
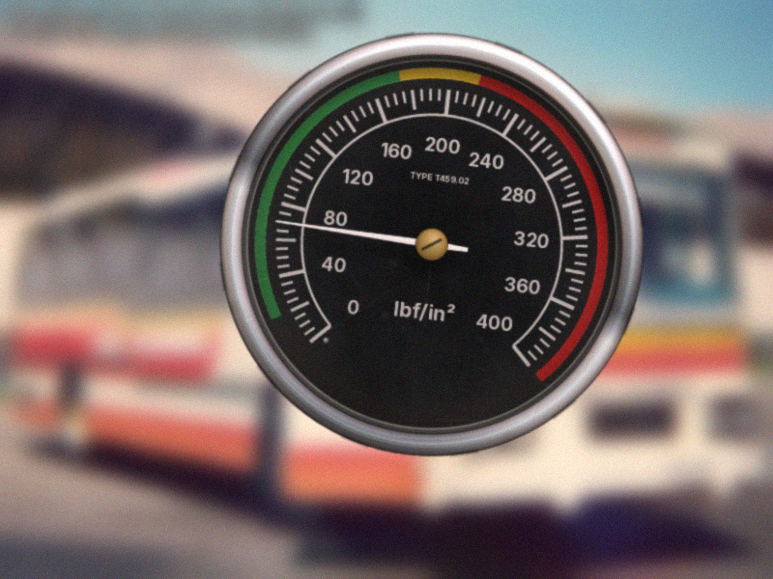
**70** psi
